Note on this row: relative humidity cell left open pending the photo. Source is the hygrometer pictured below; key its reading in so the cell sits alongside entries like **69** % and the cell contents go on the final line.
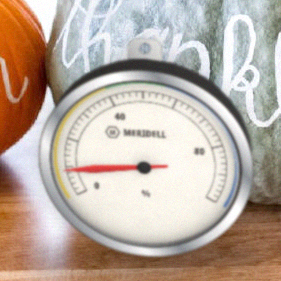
**10** %
